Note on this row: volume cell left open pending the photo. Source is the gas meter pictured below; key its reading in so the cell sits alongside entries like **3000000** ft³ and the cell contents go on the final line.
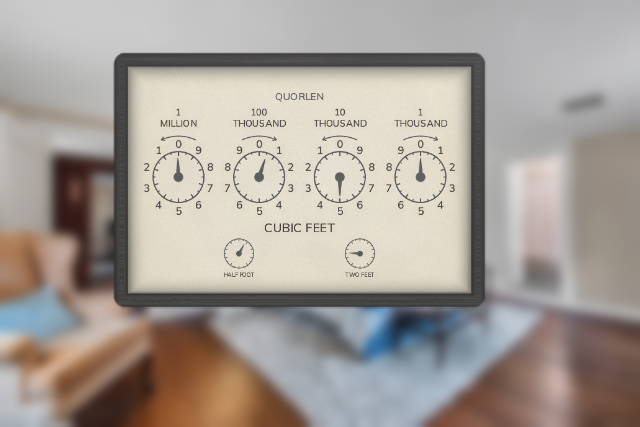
**5000** ft³
